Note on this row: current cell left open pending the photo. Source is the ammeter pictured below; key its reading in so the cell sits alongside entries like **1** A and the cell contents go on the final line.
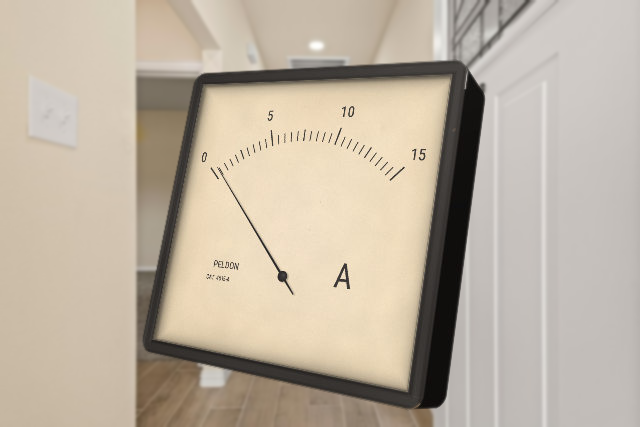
**0.5** A
